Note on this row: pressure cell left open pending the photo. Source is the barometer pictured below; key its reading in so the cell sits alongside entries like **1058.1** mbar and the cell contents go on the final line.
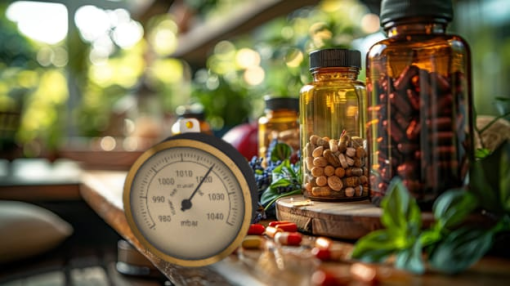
**1020** mbar
